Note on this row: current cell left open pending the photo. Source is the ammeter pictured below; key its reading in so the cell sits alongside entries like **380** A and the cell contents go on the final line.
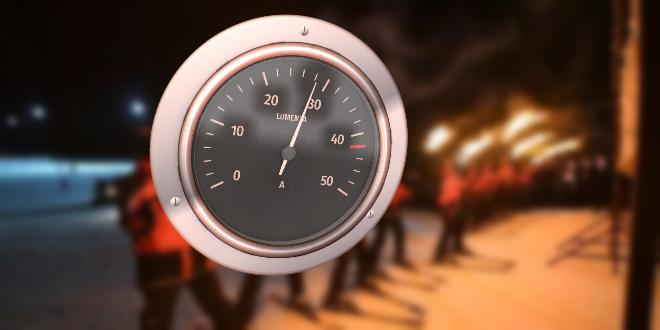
**28** A
